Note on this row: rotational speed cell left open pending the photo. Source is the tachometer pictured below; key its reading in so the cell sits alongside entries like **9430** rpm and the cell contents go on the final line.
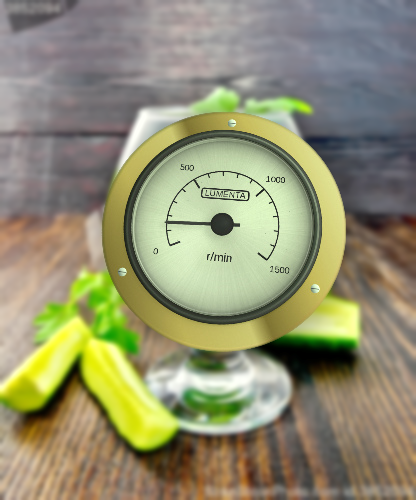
**150** rpm
